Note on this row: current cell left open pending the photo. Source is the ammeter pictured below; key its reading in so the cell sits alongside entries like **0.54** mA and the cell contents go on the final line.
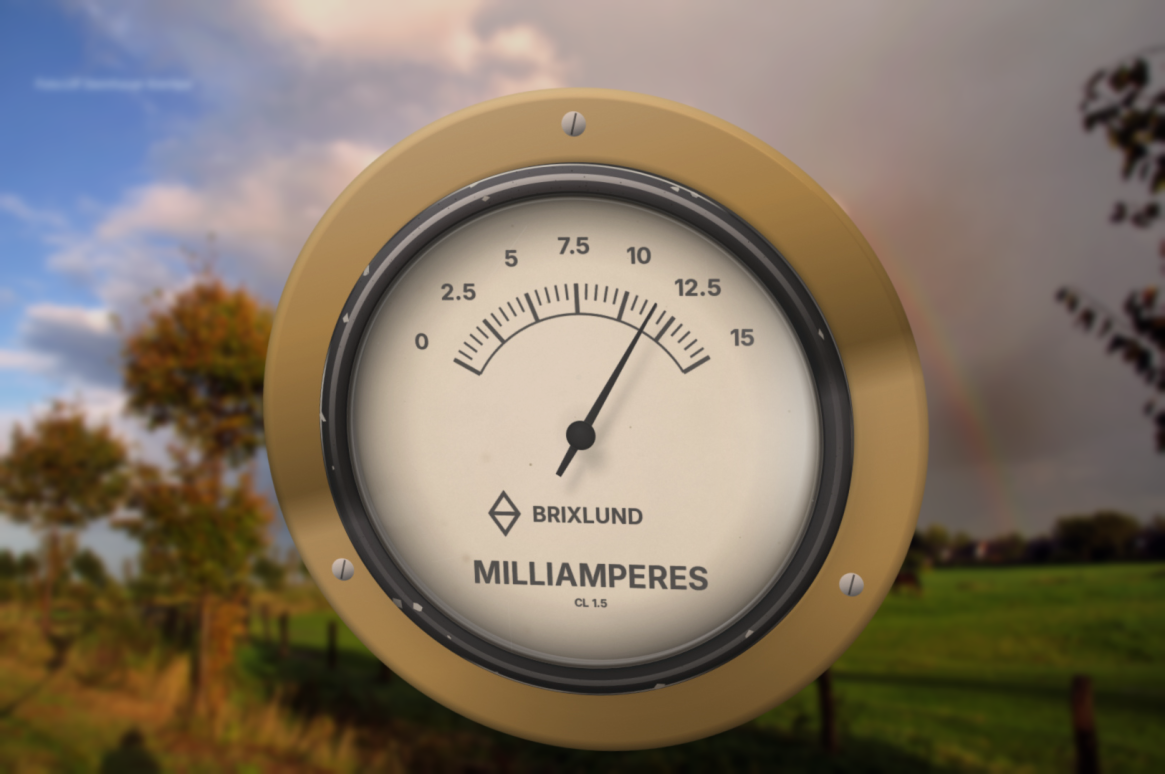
**11.5** mA
